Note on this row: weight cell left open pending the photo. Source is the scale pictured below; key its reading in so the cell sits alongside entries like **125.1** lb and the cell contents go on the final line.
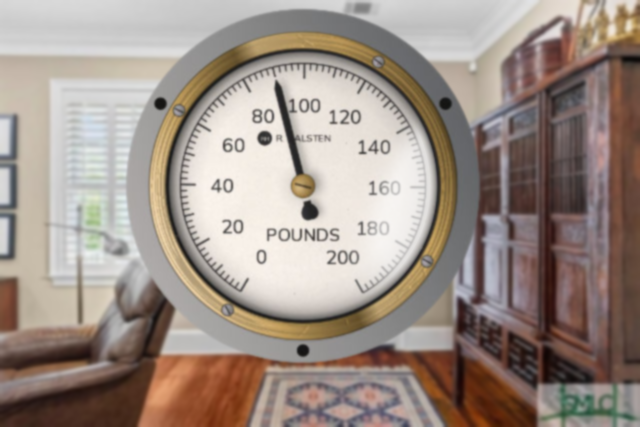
**90** lb
